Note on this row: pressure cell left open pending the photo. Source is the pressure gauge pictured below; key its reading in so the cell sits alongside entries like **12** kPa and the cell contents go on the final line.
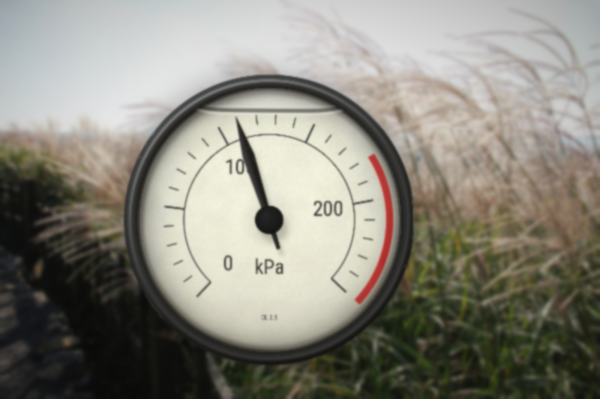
**110** kPa
